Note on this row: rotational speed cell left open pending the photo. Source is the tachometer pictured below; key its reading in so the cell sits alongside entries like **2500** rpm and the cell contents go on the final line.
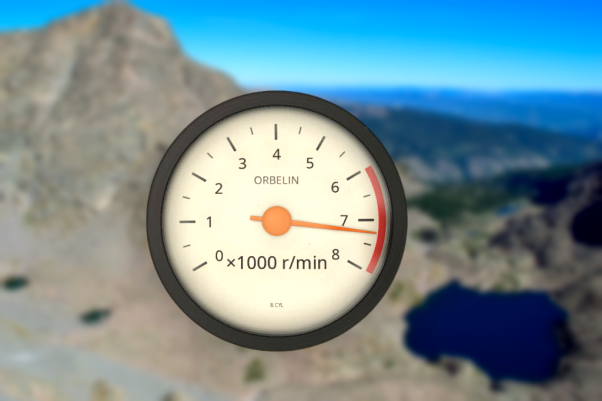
**7250** rpm
